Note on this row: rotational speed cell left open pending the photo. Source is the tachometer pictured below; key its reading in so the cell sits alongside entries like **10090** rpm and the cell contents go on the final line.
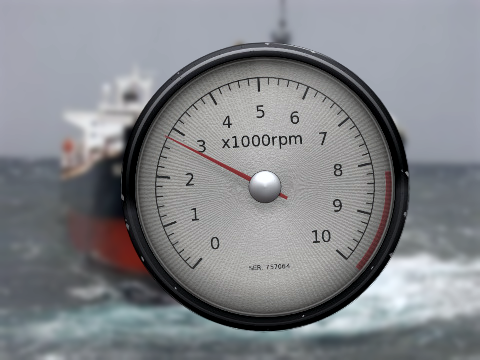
**2800** rpm
